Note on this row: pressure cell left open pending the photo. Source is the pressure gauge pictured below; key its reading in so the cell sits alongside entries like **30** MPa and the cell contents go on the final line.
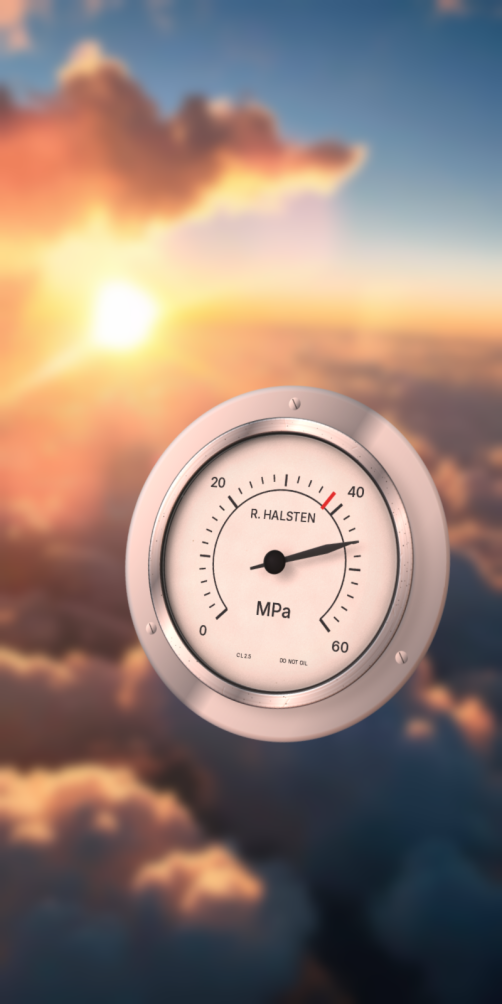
**46** MPa
